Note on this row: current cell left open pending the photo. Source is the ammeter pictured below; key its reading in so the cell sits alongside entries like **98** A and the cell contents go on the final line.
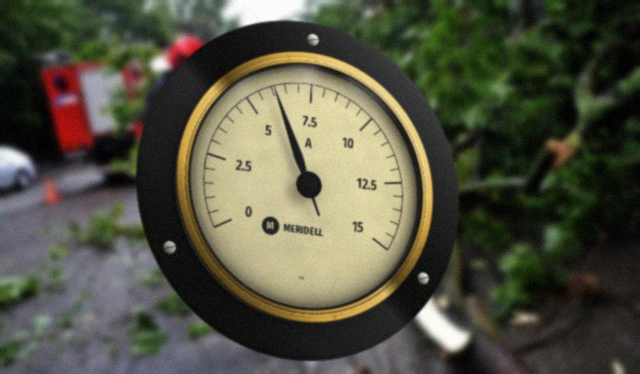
**6** A
